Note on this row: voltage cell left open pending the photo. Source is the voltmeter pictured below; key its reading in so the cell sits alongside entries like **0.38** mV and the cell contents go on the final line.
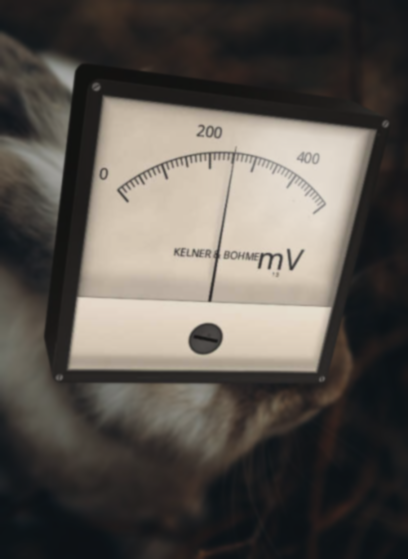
**250** mV
